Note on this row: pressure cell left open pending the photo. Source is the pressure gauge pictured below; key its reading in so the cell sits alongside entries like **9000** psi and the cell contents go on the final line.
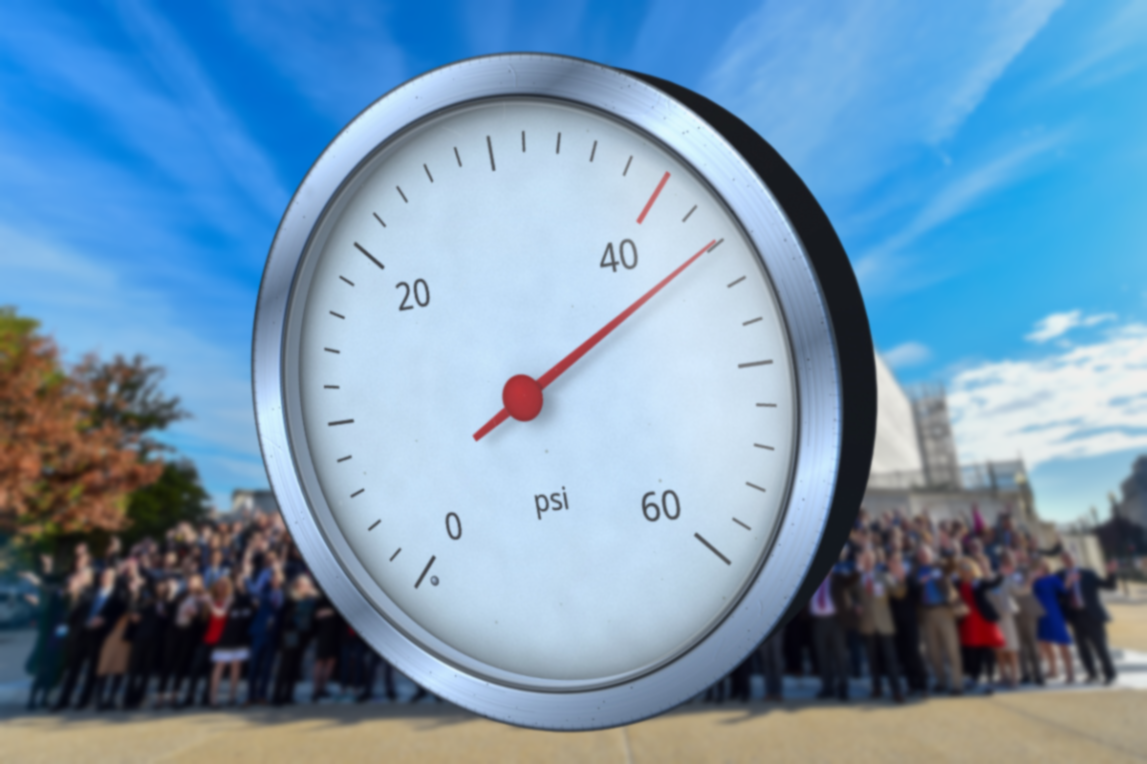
**44** psi
